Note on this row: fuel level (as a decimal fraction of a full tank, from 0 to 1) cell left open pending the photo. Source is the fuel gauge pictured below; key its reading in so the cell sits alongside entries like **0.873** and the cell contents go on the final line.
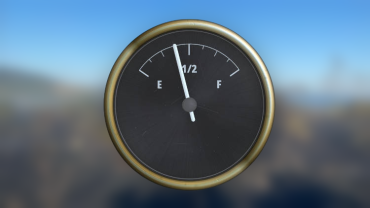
**0.375**
